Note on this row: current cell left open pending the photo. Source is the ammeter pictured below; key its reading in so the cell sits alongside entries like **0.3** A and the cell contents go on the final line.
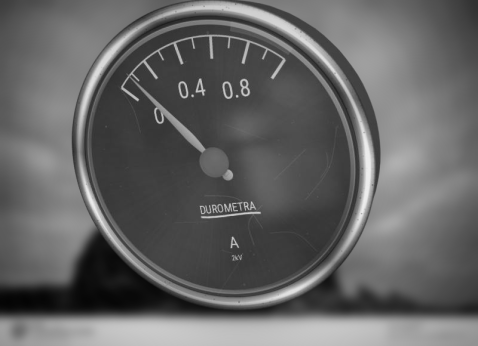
**0.1** A
